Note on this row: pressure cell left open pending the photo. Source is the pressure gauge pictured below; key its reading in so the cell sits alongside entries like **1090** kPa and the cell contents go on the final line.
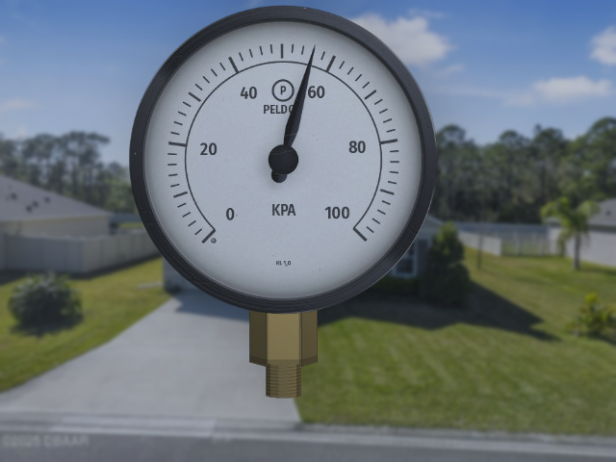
**56** kPa
